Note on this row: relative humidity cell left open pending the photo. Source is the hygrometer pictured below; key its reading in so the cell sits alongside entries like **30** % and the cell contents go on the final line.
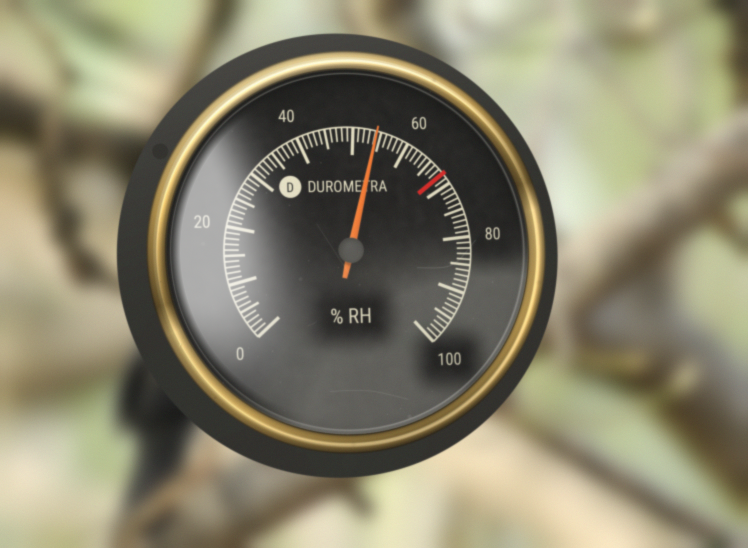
**54** %
